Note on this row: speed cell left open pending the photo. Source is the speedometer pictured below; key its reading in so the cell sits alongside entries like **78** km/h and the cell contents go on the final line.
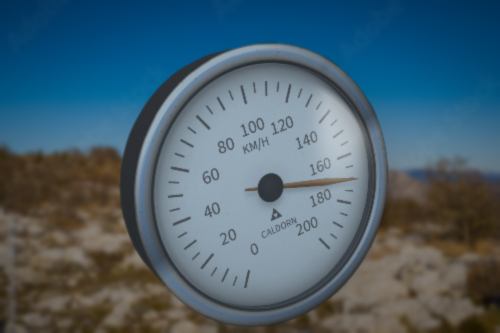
**170** km/h
